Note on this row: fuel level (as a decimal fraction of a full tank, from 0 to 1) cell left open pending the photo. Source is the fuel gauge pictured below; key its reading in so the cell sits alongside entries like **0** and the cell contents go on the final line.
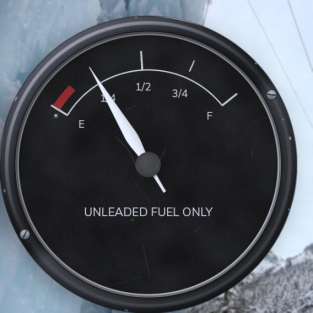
**0.25**
